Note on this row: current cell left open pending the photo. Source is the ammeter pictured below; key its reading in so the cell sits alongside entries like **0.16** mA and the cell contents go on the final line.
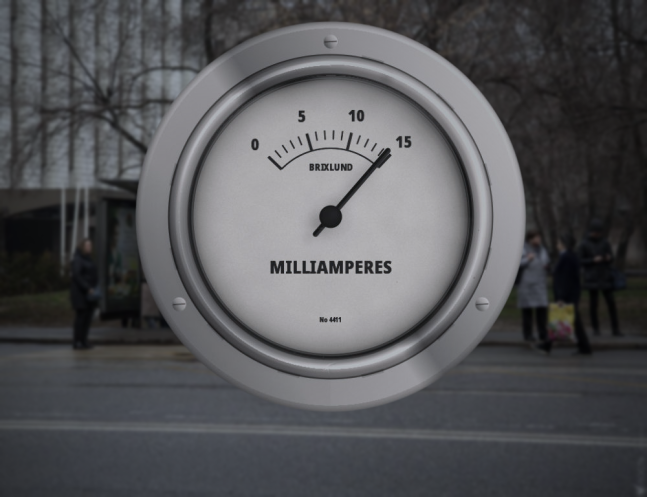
**14.5** mA
